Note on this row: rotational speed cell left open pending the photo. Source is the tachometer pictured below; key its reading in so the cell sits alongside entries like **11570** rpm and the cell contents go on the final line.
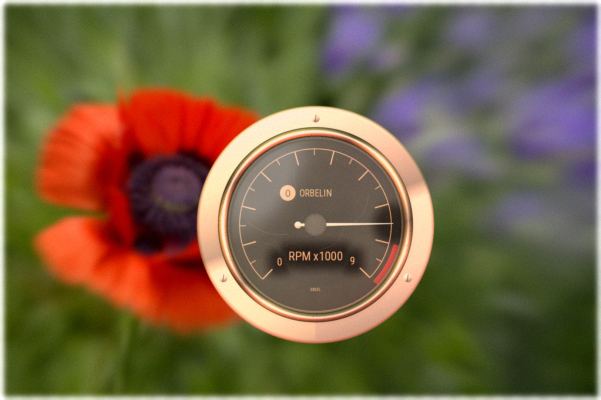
**7500** rpm
